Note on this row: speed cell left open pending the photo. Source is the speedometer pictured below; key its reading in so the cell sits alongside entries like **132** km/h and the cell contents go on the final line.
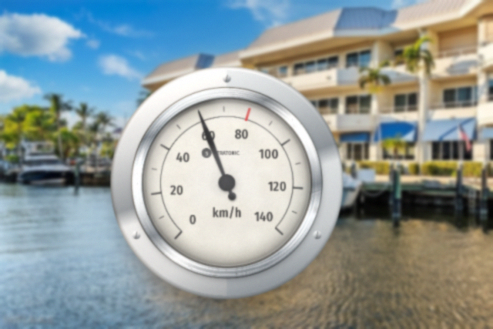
**60** km/h
